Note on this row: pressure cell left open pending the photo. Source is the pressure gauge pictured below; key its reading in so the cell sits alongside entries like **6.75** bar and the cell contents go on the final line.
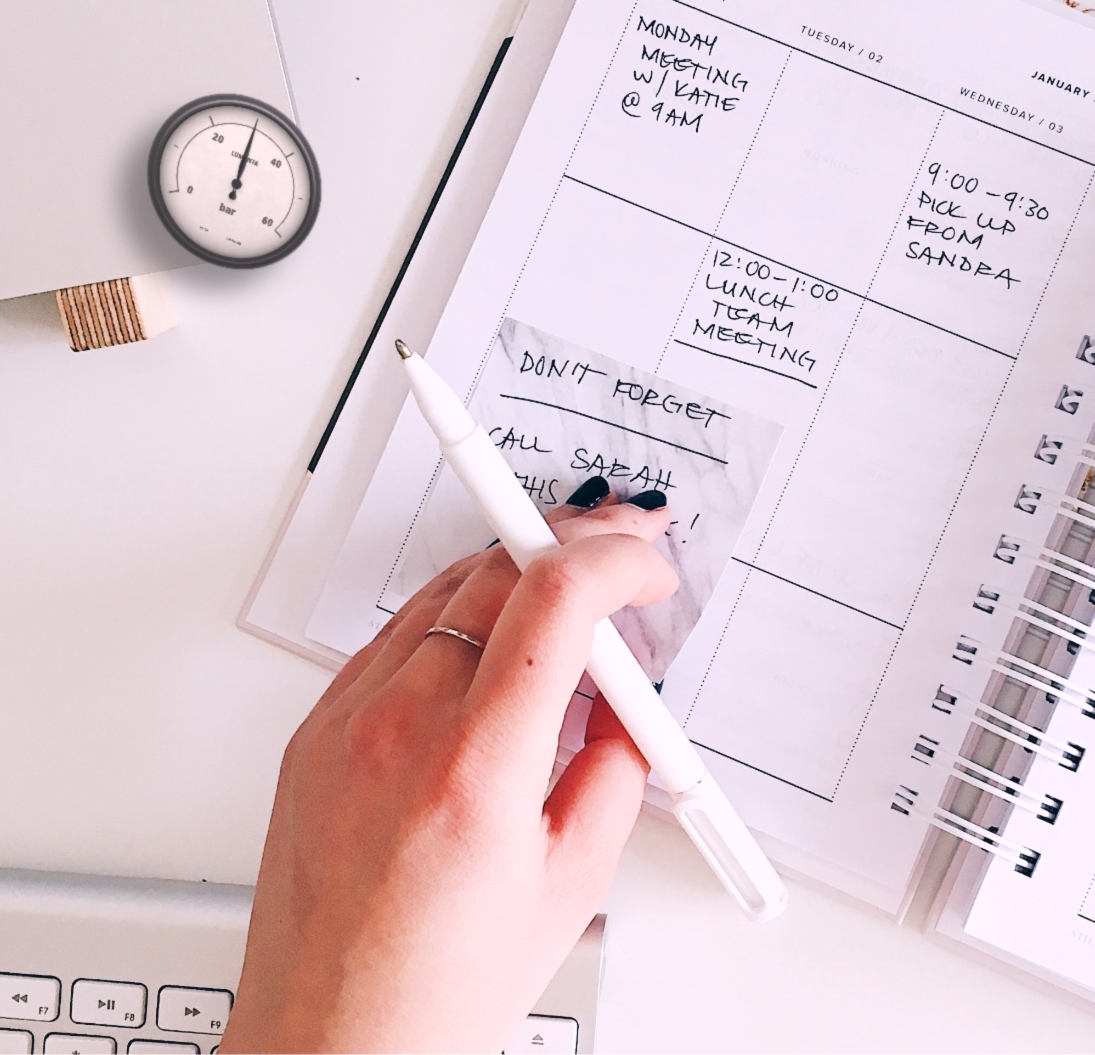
**30** bar
